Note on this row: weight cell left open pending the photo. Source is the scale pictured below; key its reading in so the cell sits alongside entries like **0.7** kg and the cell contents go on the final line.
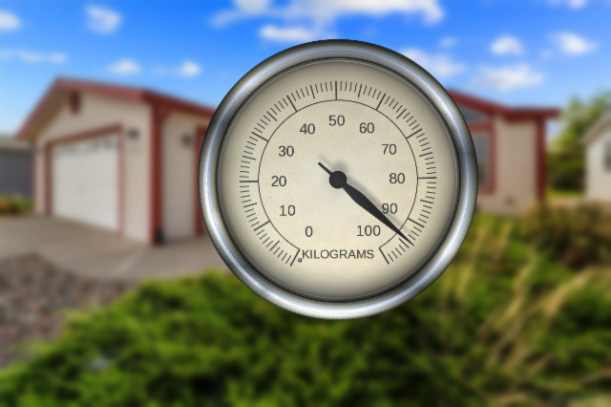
**94** kg
